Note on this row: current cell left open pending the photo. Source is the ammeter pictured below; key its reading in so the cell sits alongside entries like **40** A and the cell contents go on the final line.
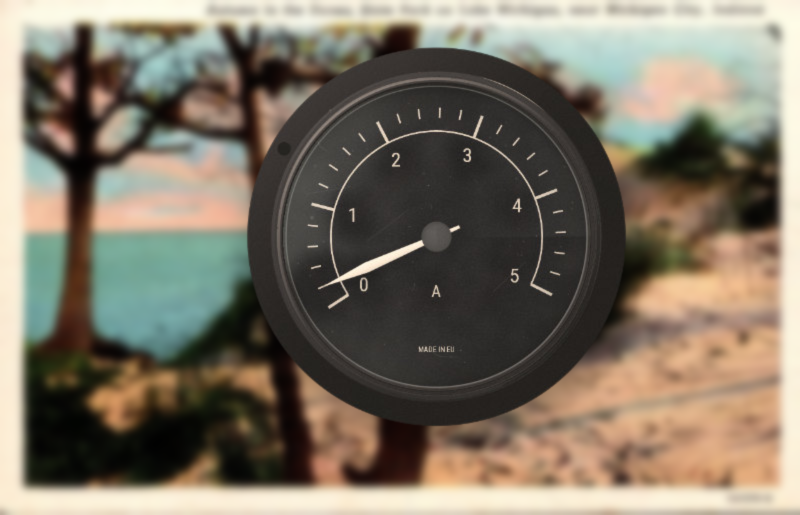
**0.2** A
